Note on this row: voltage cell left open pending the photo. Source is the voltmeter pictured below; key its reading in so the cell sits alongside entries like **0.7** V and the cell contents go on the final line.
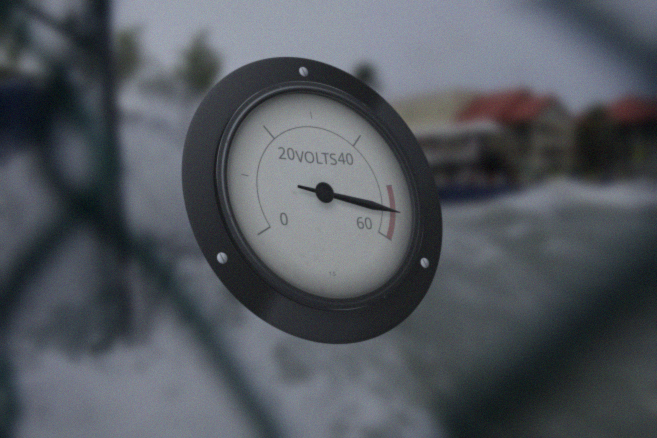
**55** V
